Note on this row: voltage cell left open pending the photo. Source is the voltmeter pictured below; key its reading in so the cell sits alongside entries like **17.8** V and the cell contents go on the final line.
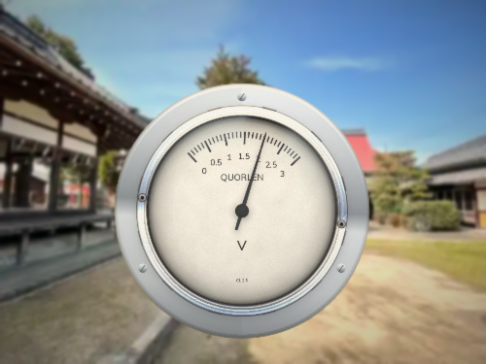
**2** V
